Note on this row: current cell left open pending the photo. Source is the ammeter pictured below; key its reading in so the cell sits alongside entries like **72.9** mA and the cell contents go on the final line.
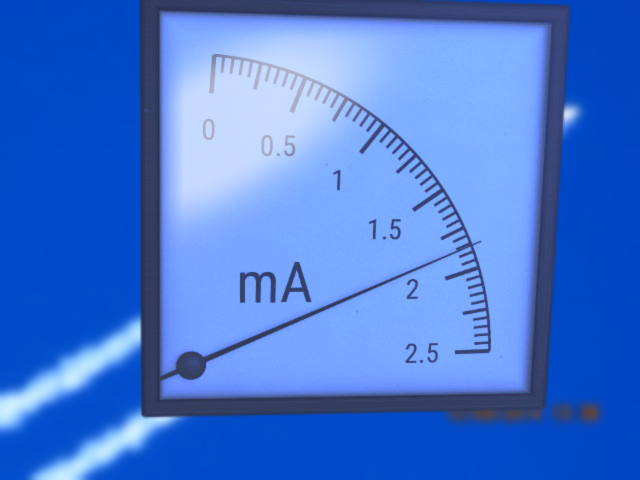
**1.85** mA
